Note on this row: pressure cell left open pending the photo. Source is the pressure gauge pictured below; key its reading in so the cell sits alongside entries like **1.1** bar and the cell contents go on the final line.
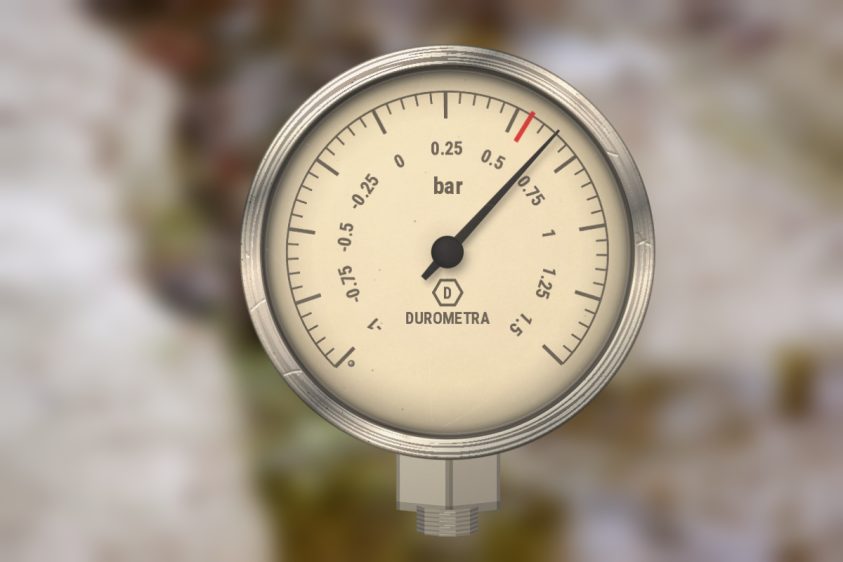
**0.65** bar
